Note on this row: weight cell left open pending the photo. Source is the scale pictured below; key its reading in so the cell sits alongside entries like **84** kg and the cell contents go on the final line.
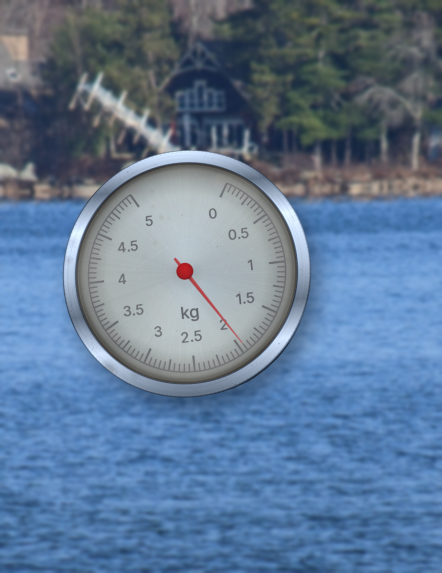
**1.95** kg
